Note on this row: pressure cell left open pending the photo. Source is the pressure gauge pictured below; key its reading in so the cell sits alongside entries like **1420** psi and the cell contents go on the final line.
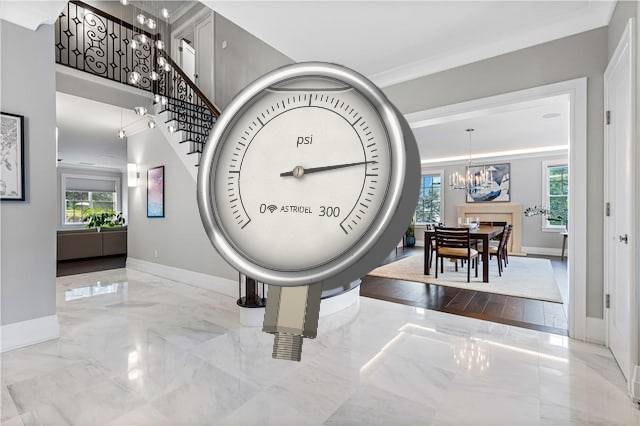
**240** psi
